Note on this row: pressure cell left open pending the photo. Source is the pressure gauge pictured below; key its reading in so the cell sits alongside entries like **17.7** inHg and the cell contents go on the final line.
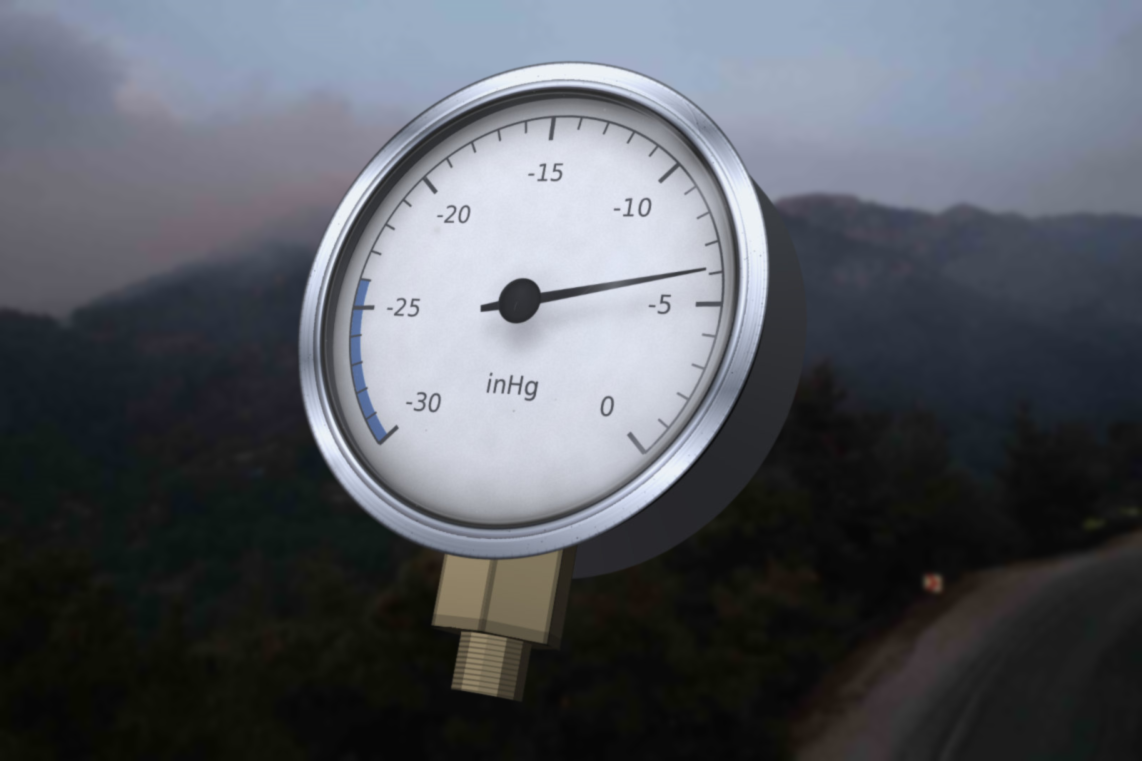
**-6** inHg
